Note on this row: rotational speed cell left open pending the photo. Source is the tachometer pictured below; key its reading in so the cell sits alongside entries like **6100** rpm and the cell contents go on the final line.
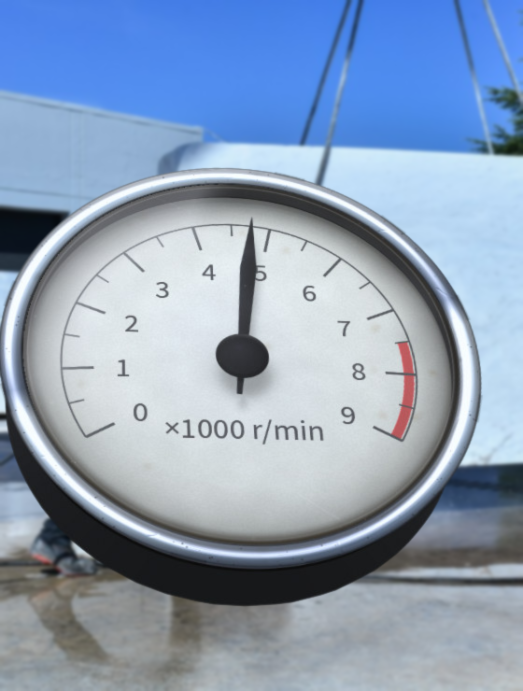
**4750** rpm
